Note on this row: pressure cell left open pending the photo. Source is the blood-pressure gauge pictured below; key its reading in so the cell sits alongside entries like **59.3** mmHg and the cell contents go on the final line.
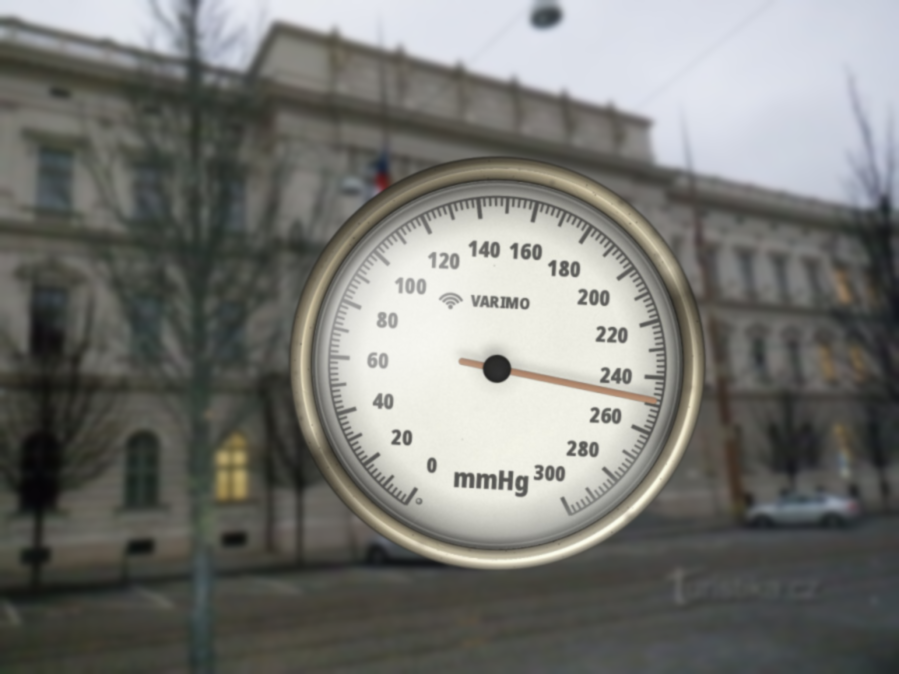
**248** mmHg
